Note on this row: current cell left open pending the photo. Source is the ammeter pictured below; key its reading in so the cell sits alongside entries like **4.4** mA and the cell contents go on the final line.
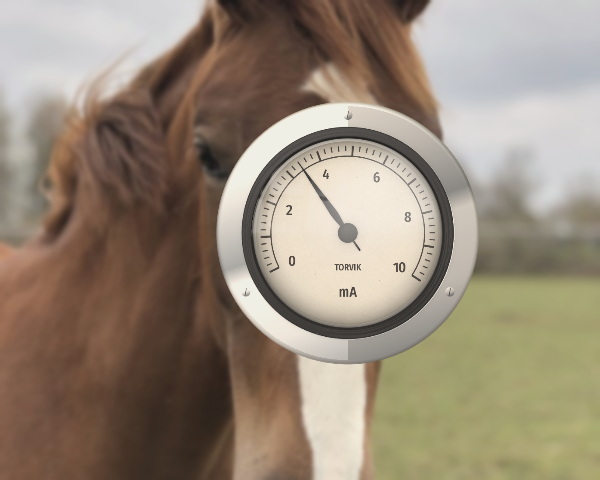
**3.4** mA
